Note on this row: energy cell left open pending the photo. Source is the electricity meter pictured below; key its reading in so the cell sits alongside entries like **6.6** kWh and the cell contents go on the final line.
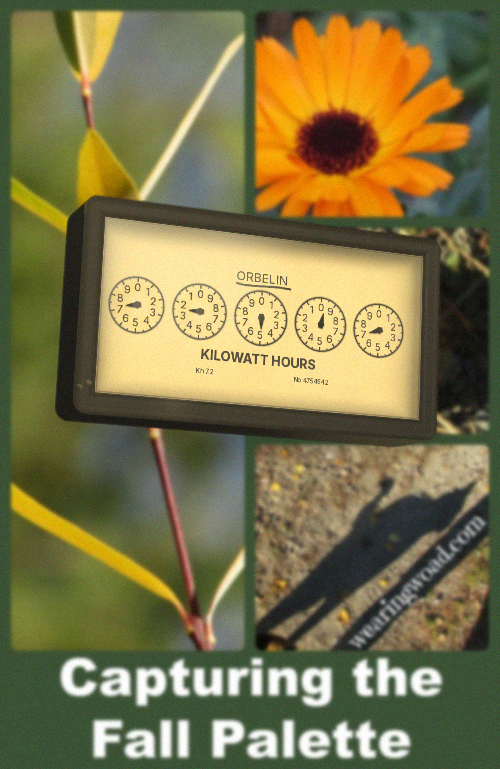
**72497** kWh
